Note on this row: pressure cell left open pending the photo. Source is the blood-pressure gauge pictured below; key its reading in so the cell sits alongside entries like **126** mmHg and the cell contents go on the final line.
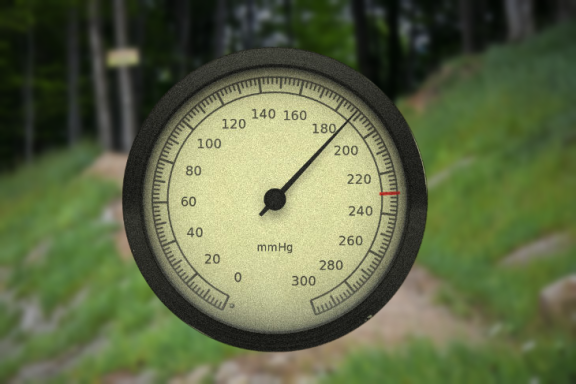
**188** mmHg
